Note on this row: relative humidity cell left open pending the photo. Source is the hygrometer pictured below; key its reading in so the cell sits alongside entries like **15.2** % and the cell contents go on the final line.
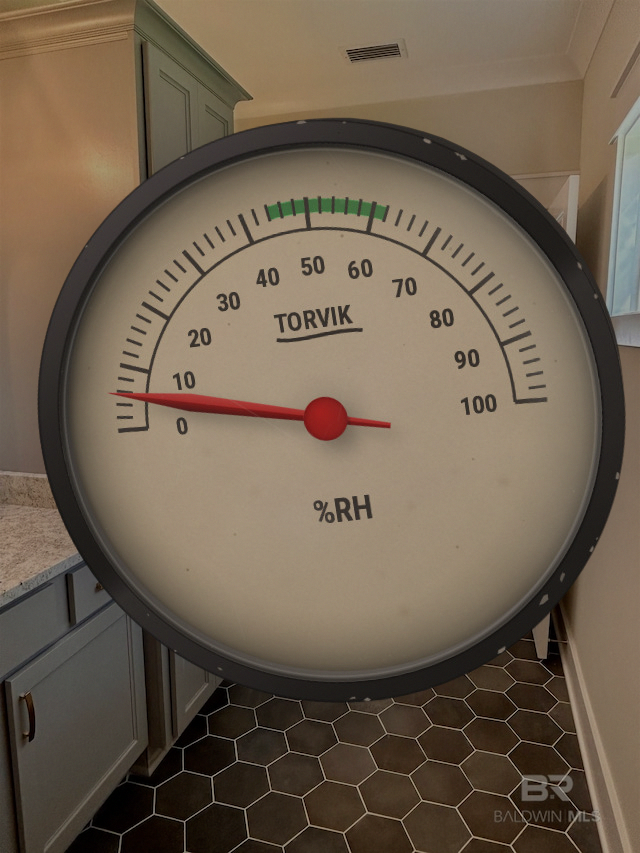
**6** %
